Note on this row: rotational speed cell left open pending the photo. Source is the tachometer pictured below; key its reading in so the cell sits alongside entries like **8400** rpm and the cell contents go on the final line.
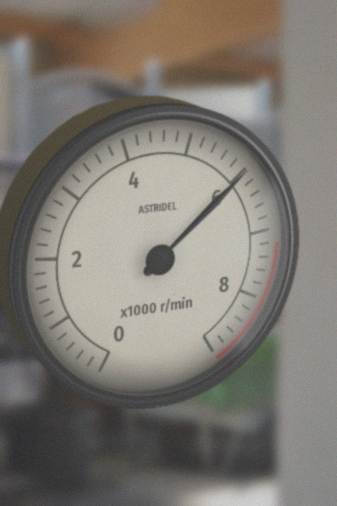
**6000** rpm
